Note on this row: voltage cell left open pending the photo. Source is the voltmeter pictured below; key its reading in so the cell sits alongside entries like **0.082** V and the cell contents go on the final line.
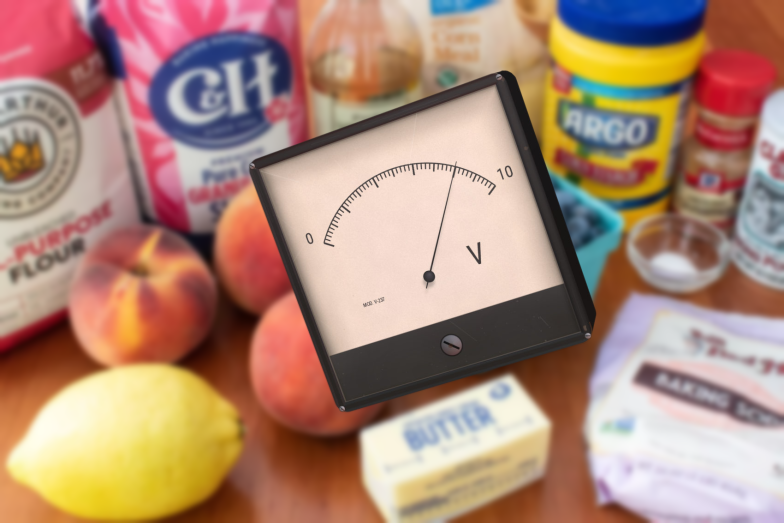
**8** V
